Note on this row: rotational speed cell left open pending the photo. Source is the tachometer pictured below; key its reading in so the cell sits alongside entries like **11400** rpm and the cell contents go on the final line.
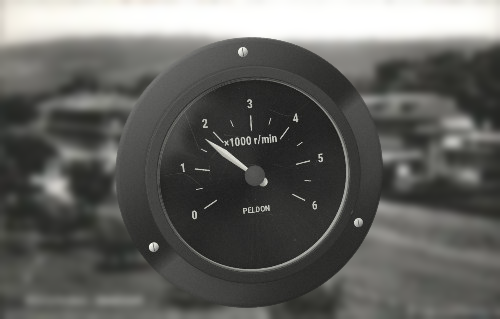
**1750** rpm
